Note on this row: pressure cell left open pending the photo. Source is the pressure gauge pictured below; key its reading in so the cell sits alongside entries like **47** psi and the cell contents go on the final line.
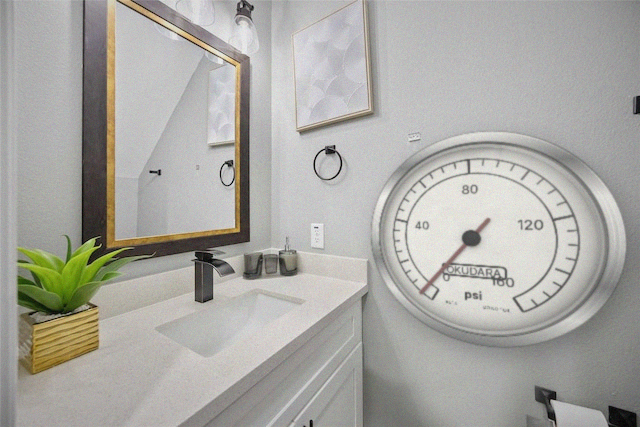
**5** psi
